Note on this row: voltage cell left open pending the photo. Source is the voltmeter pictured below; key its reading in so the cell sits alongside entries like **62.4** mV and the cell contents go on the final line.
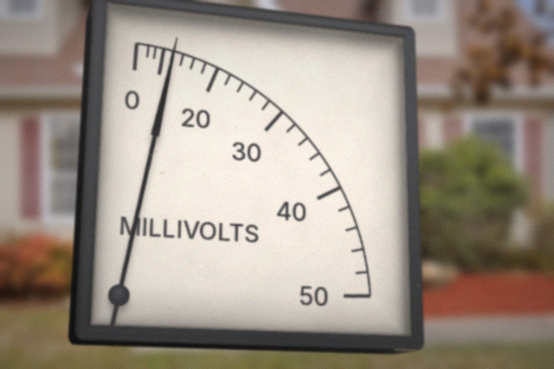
**12** mV
